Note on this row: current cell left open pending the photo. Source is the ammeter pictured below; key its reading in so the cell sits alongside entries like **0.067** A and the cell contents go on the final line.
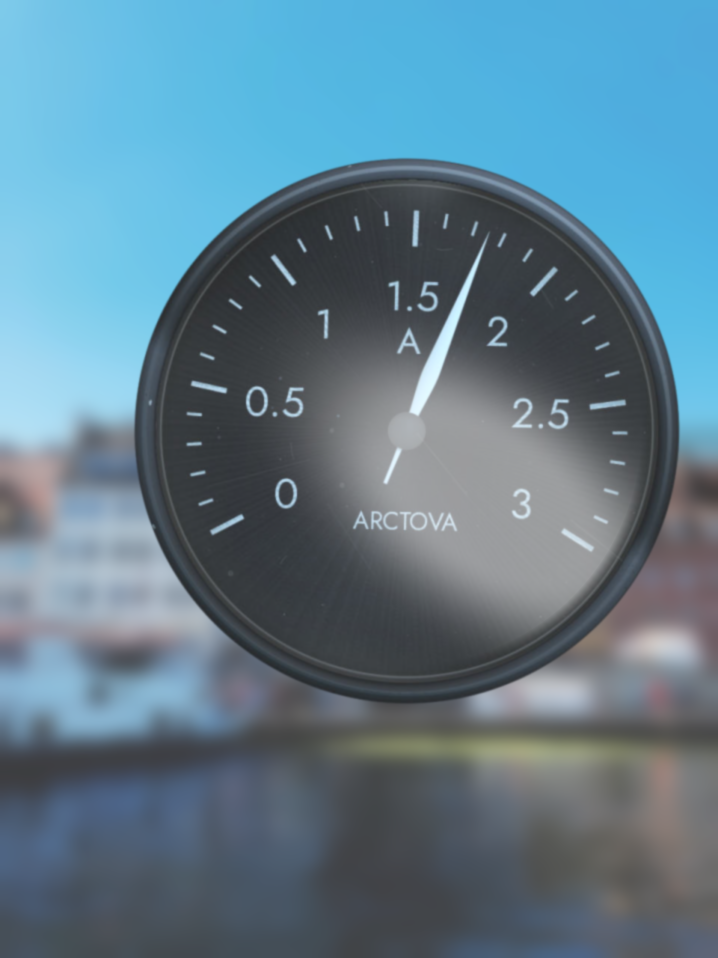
**1.75** A
